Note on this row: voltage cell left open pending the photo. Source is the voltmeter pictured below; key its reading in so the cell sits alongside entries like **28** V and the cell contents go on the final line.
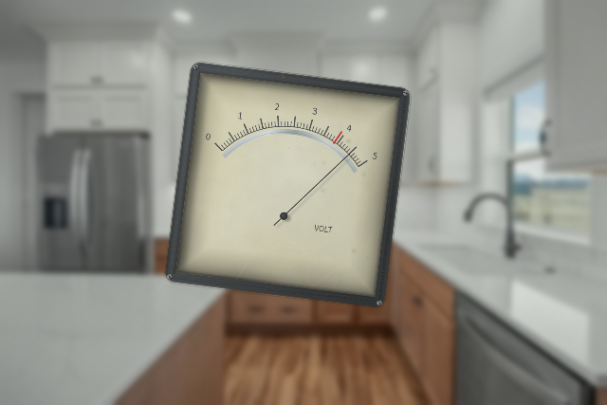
**4.5** V
